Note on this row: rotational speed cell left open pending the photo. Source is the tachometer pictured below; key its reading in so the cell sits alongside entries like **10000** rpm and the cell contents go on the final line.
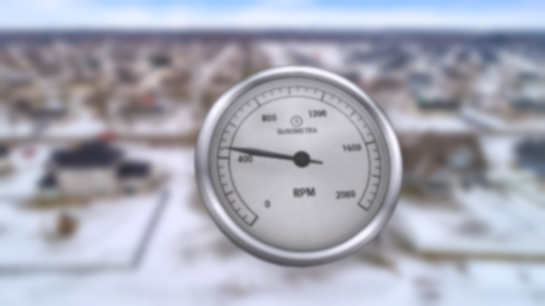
**450** rpm
